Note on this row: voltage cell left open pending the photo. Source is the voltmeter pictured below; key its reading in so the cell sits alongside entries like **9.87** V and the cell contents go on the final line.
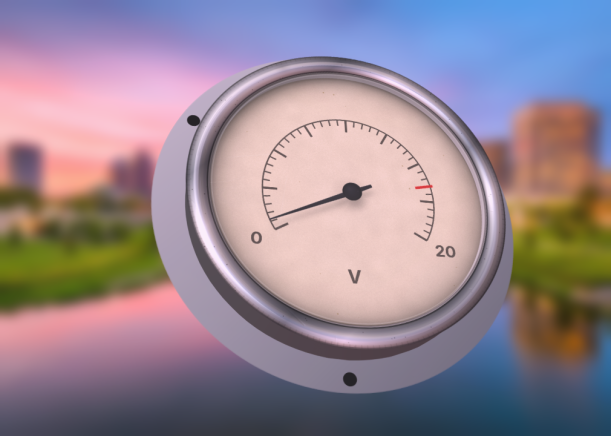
**0.5** V
